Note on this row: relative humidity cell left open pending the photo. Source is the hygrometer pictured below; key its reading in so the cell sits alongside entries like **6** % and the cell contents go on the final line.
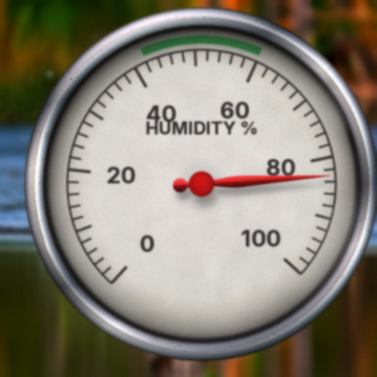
**83** %
